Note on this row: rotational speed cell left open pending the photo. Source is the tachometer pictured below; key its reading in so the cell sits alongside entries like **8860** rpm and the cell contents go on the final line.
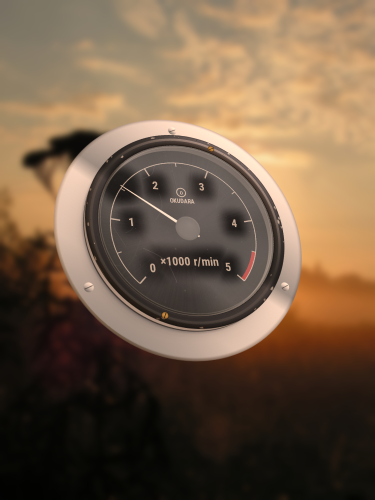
**1500** rpm
